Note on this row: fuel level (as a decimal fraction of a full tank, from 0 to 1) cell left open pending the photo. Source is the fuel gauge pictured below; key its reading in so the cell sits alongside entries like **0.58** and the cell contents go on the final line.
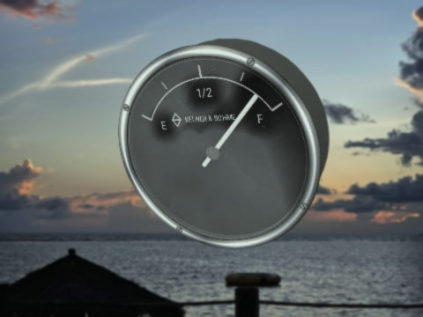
**0.875**
